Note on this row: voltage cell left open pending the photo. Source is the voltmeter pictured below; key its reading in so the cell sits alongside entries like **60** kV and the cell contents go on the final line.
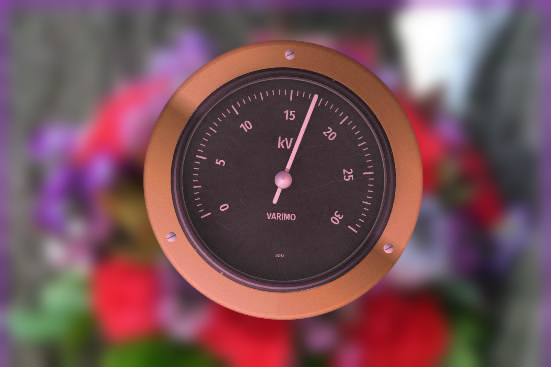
**17** kV
